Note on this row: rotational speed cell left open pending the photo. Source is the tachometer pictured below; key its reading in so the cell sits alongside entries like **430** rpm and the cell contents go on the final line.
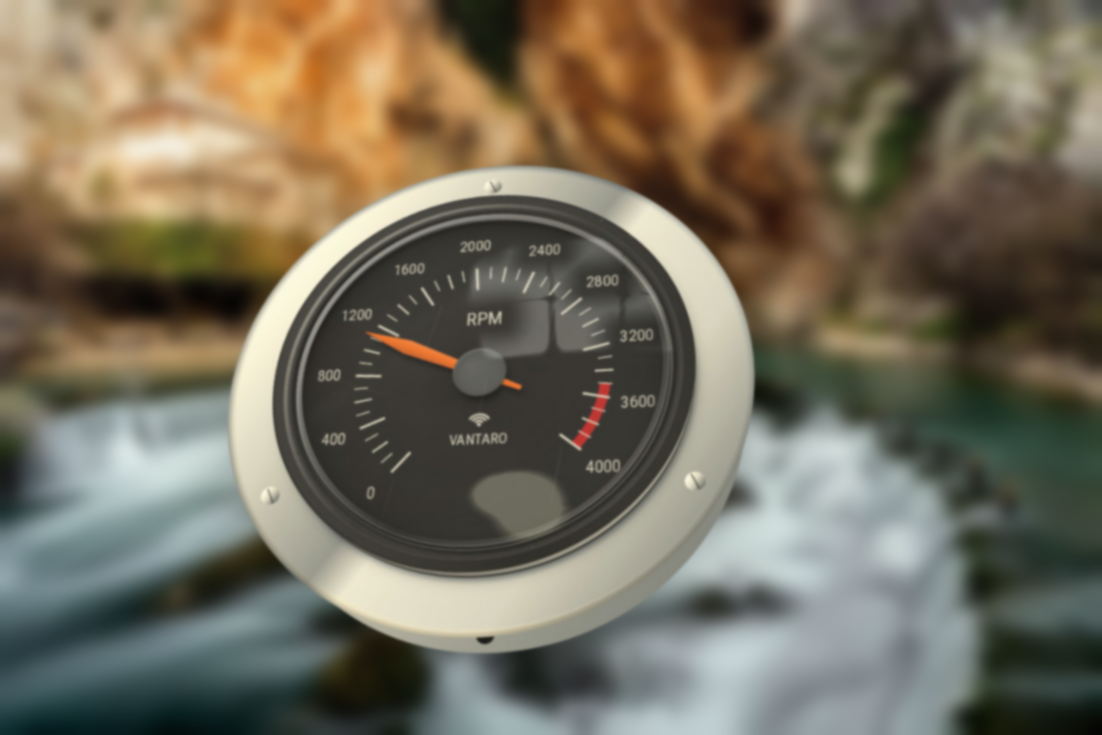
**1100** rpm
